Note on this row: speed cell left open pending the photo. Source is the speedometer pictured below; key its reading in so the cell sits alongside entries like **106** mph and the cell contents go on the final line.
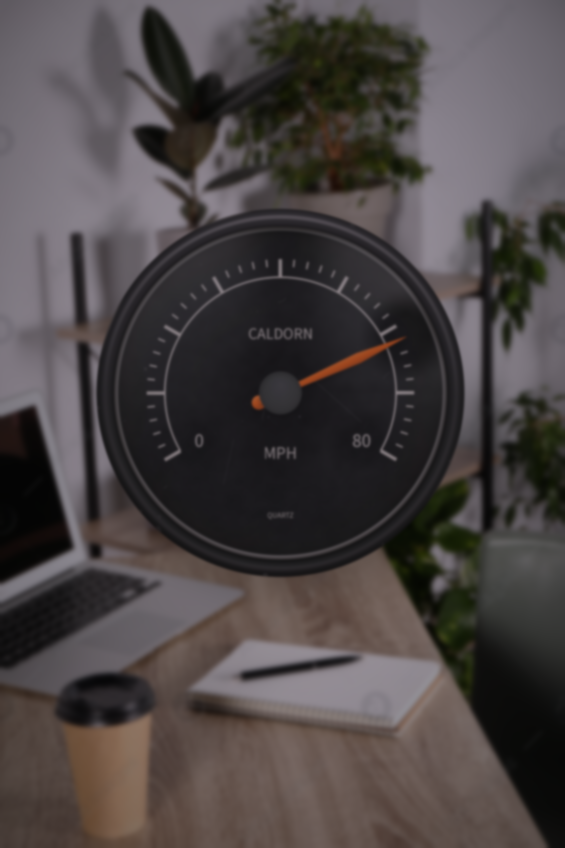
**62** mph
